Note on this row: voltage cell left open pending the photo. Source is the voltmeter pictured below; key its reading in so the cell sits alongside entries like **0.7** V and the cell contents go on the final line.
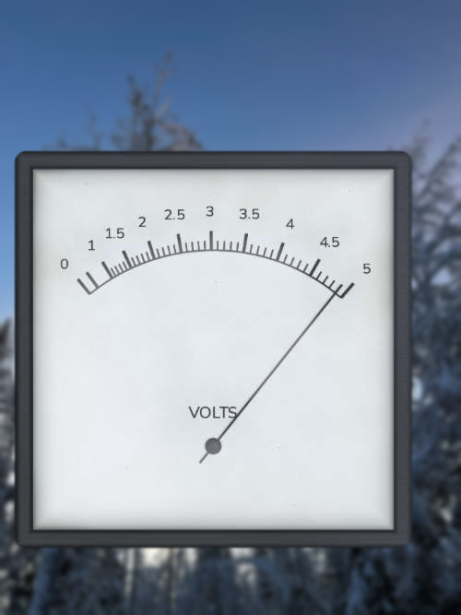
**4.9** V
